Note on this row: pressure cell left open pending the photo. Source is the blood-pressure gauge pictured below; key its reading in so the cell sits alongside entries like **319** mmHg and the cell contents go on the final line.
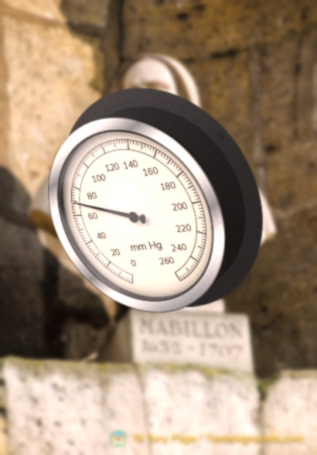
**70** mmHg
